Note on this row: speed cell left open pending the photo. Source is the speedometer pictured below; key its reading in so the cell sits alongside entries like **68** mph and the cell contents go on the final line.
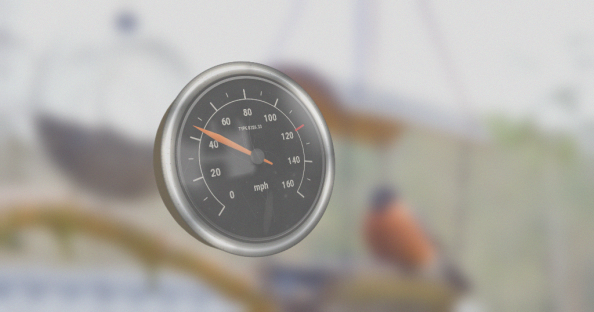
**45** mph
